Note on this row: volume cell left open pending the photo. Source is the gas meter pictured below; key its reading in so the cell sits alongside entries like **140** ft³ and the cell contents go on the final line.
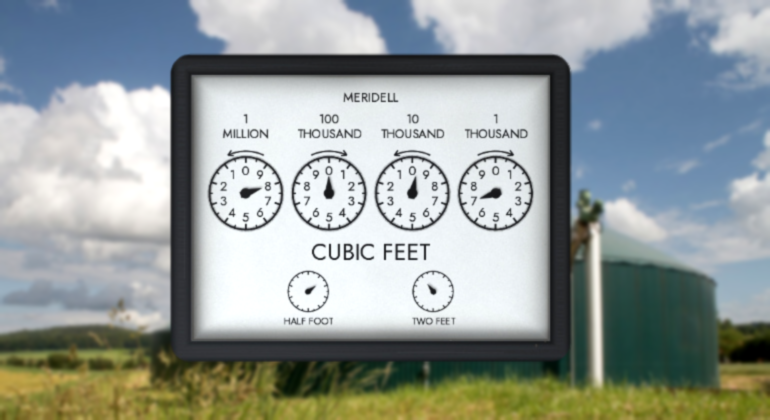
**799700** ft³
